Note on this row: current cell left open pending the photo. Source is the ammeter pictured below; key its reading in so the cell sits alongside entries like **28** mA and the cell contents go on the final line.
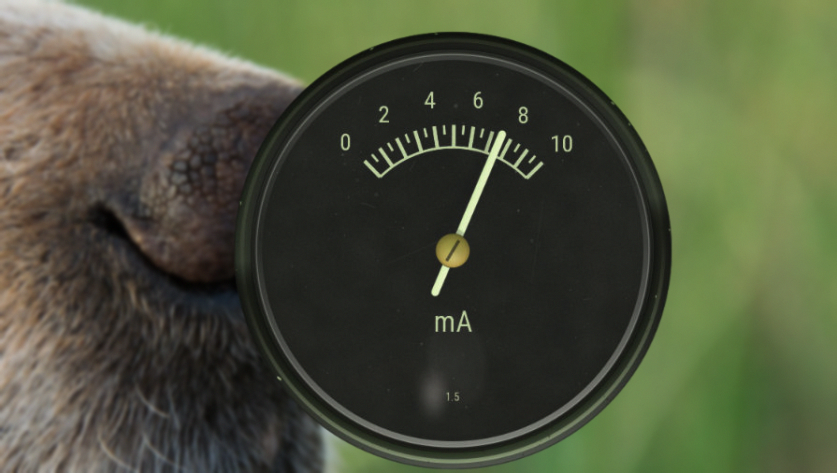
**7.5** mA
